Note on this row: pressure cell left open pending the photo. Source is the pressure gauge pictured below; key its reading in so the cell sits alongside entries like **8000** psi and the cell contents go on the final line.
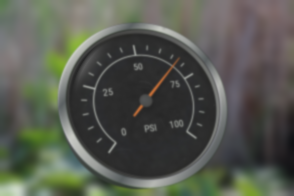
**67.5** psi
